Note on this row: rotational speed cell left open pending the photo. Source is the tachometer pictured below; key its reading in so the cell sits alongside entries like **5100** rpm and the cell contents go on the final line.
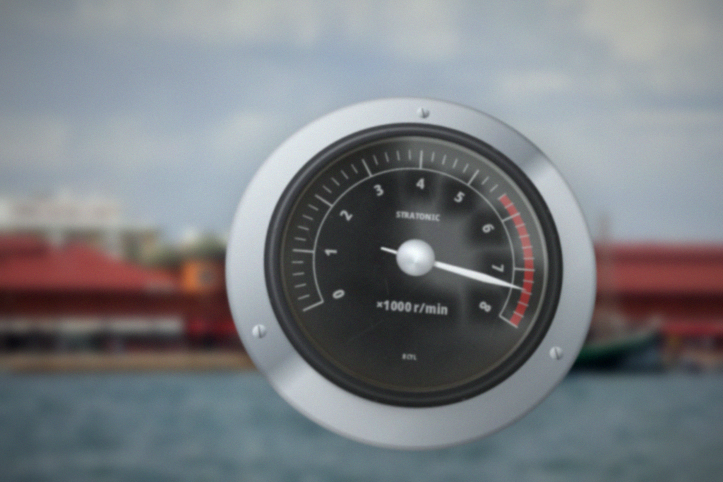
**7400** rpm
